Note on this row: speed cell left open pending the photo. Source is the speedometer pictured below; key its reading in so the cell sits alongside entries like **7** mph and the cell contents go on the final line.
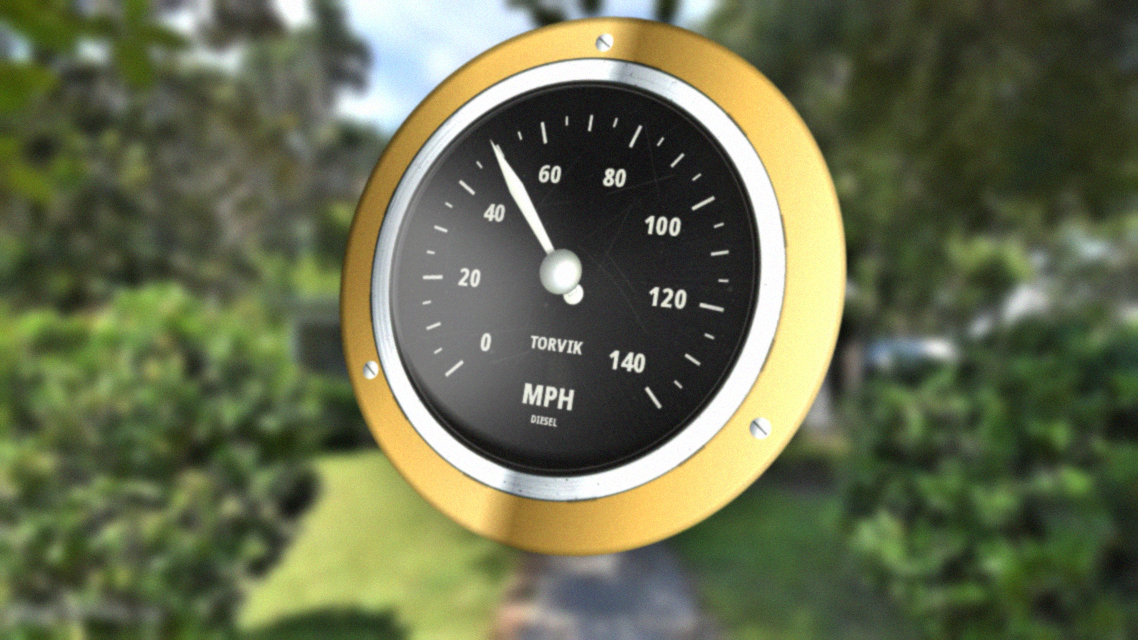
**50** mph
